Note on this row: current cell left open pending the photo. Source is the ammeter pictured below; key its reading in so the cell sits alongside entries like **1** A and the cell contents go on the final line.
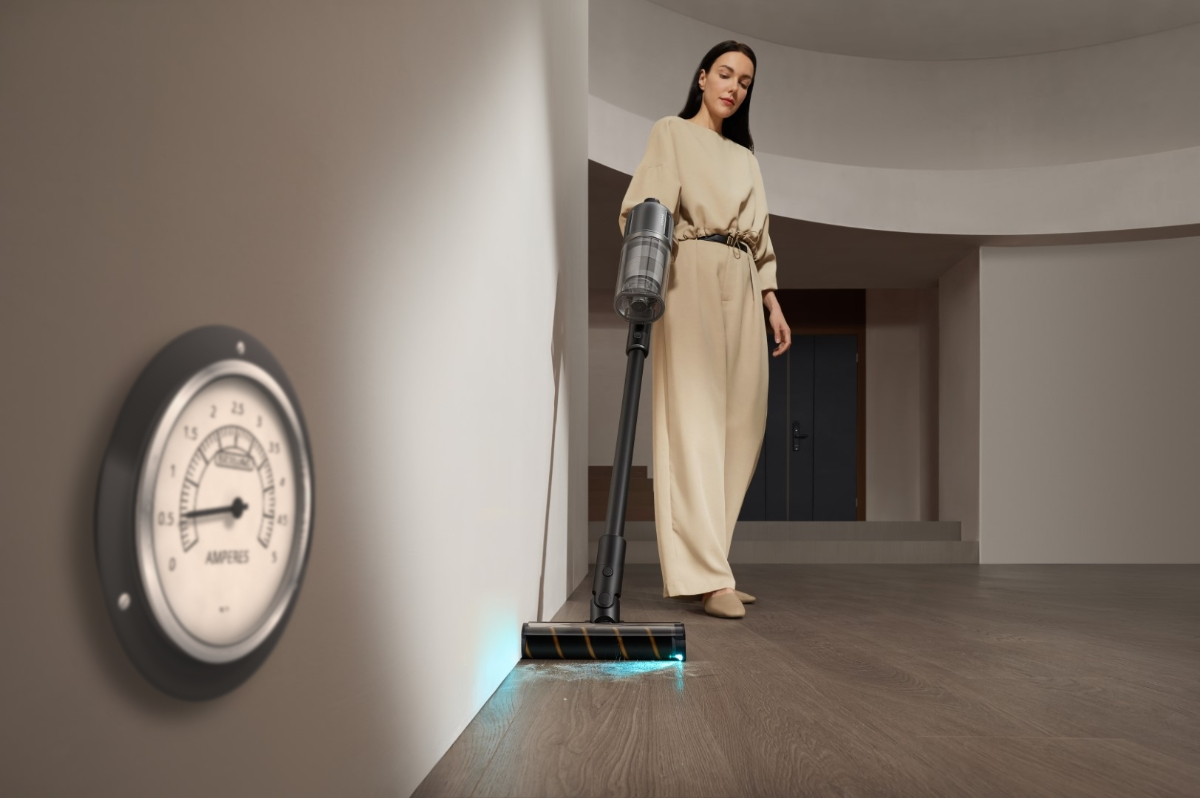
**0.5** A
